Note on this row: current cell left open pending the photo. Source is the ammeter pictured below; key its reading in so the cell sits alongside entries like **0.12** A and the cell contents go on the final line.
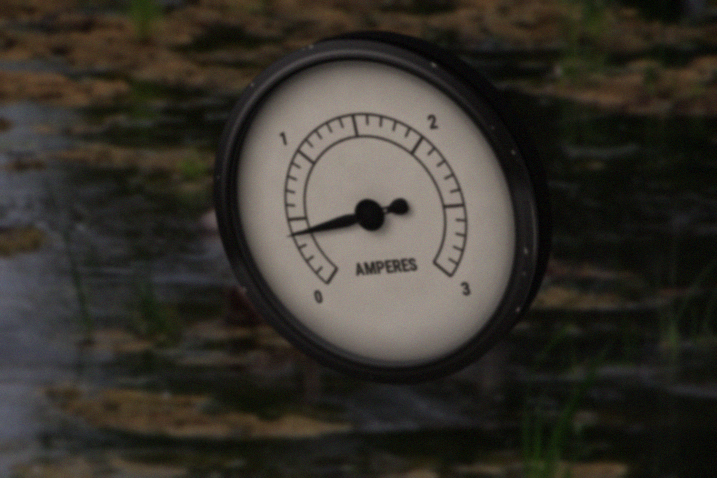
**0.4** A
